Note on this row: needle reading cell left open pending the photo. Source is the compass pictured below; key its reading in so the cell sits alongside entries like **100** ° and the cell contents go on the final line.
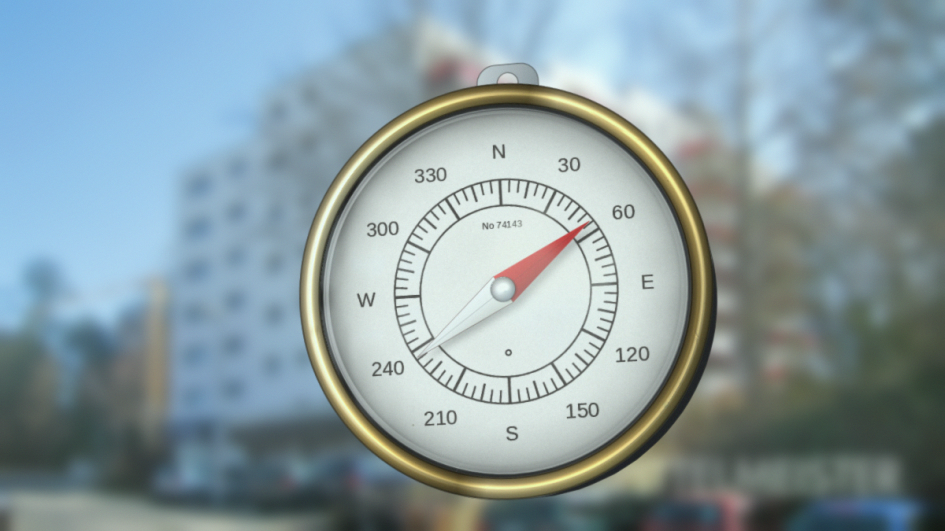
**55** °
